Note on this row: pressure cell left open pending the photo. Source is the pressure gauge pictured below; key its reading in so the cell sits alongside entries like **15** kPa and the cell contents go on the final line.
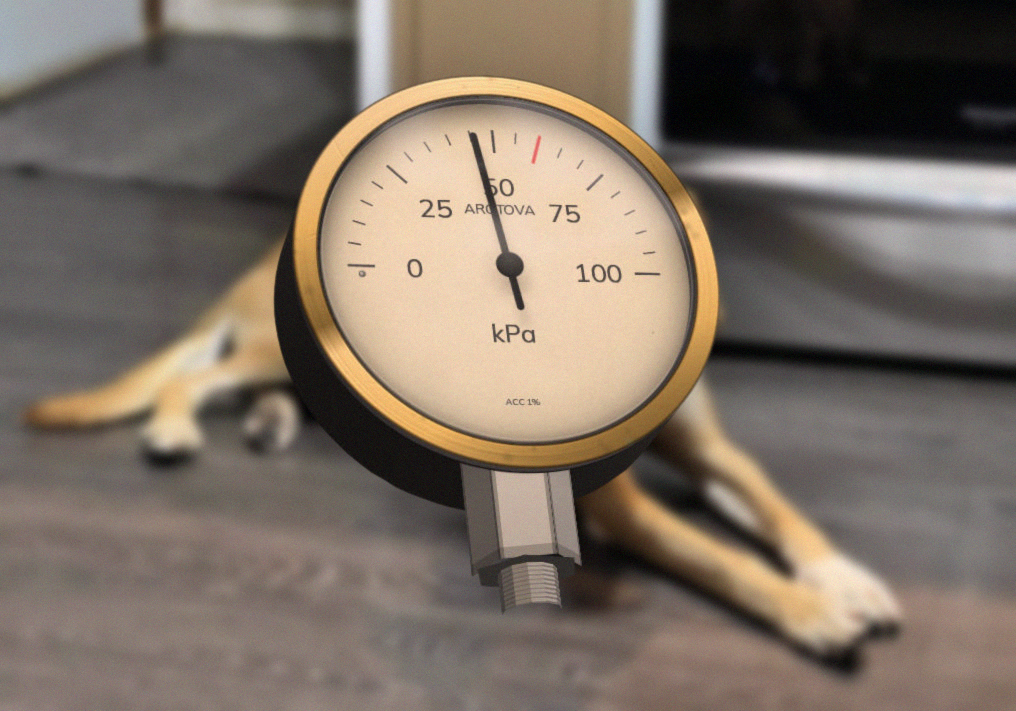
**45** kPa
